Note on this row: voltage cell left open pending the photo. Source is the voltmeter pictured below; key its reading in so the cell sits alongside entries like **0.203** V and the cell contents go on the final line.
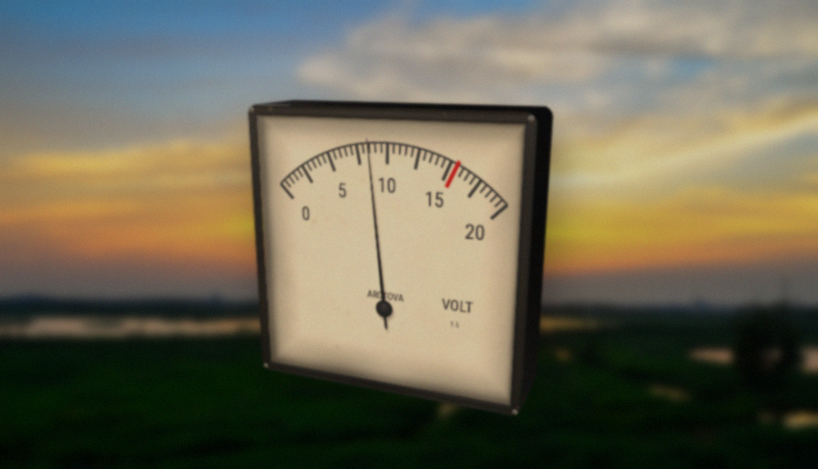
**8.5** V
